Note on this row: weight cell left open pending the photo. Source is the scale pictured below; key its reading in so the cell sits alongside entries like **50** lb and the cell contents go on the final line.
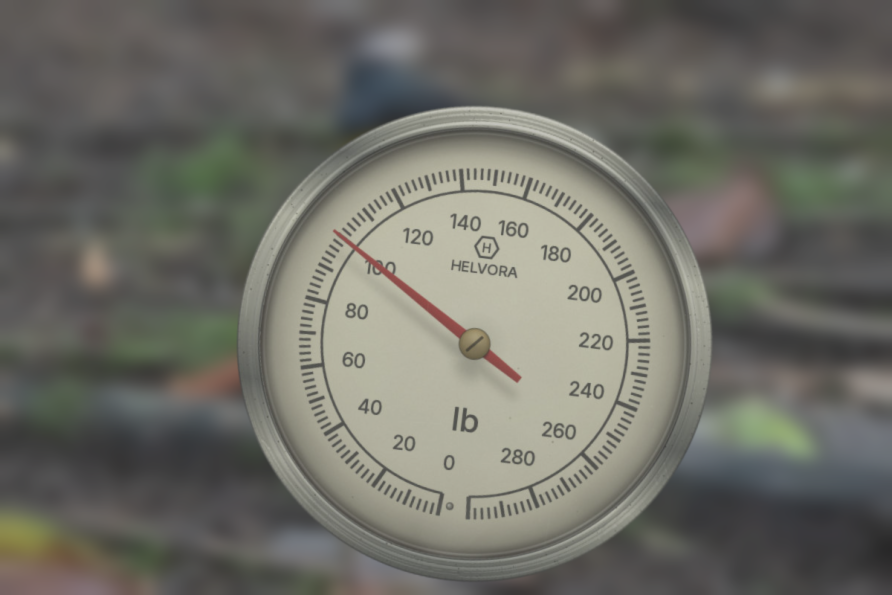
**100** lb
